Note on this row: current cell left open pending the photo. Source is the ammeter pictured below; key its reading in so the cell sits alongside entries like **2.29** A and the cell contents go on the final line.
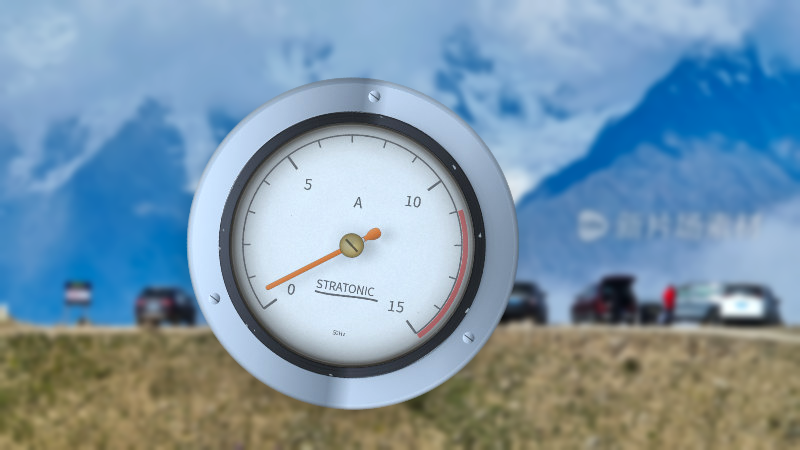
**0.5** A
